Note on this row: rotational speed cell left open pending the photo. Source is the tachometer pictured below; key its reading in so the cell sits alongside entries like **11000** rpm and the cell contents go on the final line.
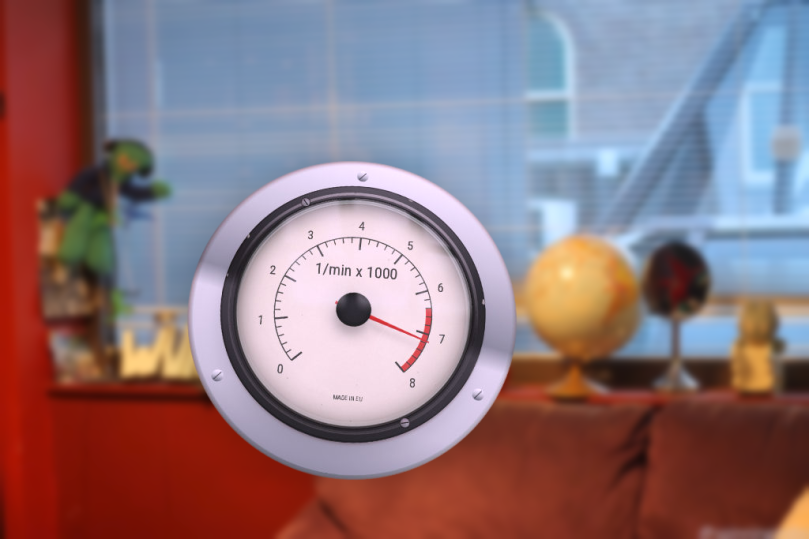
**7200** rpm
